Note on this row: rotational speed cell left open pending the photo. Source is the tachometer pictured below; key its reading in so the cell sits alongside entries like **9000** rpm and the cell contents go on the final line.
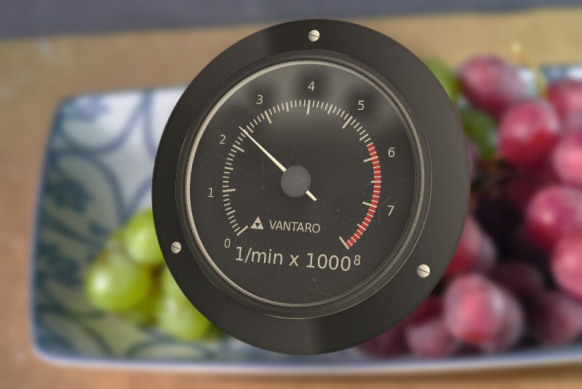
**2400** rpm
